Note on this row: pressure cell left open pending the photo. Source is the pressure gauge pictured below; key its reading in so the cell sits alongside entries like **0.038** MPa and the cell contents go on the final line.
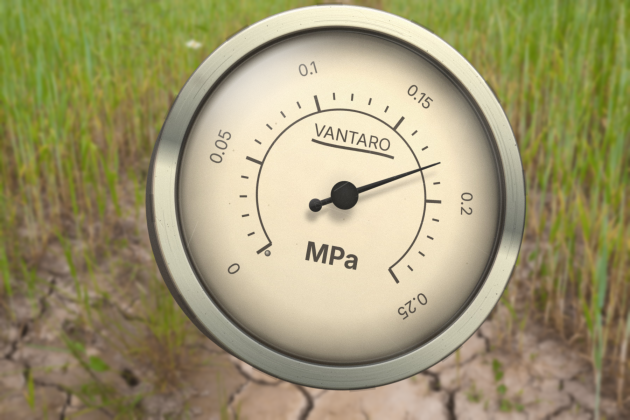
**0.18** MPa
